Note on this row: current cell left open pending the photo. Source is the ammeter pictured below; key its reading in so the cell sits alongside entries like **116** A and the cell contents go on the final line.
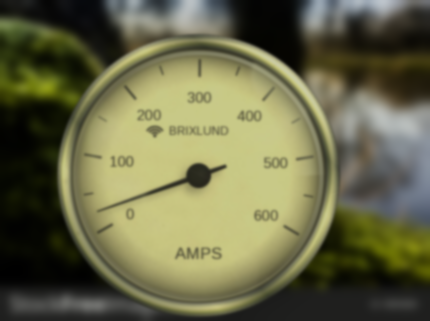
**25** A
